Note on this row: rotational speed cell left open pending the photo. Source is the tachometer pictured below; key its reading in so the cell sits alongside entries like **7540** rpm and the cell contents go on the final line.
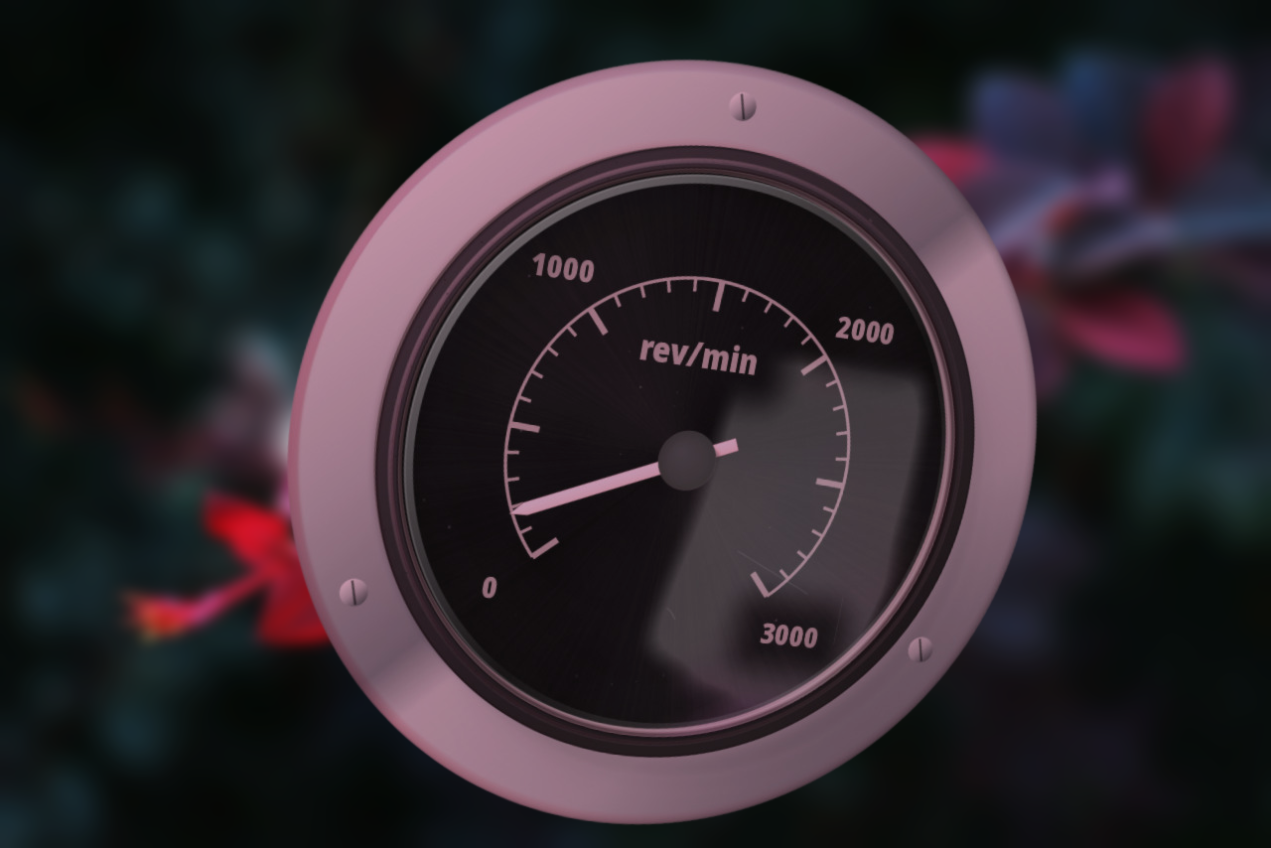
**200** rpm
